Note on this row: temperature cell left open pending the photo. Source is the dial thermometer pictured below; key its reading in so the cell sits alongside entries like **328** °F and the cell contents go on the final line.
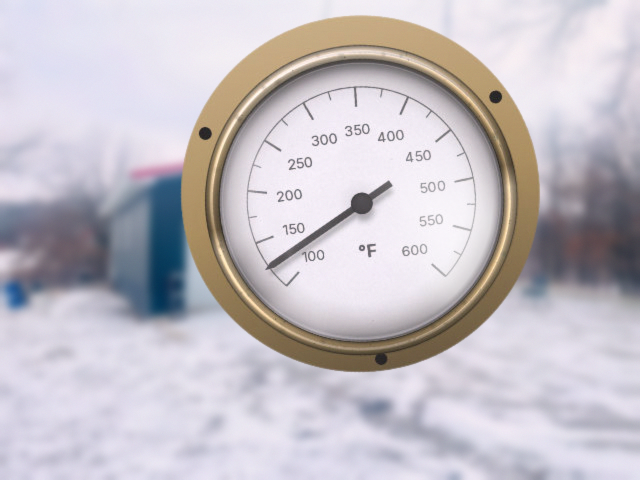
**125** °F
